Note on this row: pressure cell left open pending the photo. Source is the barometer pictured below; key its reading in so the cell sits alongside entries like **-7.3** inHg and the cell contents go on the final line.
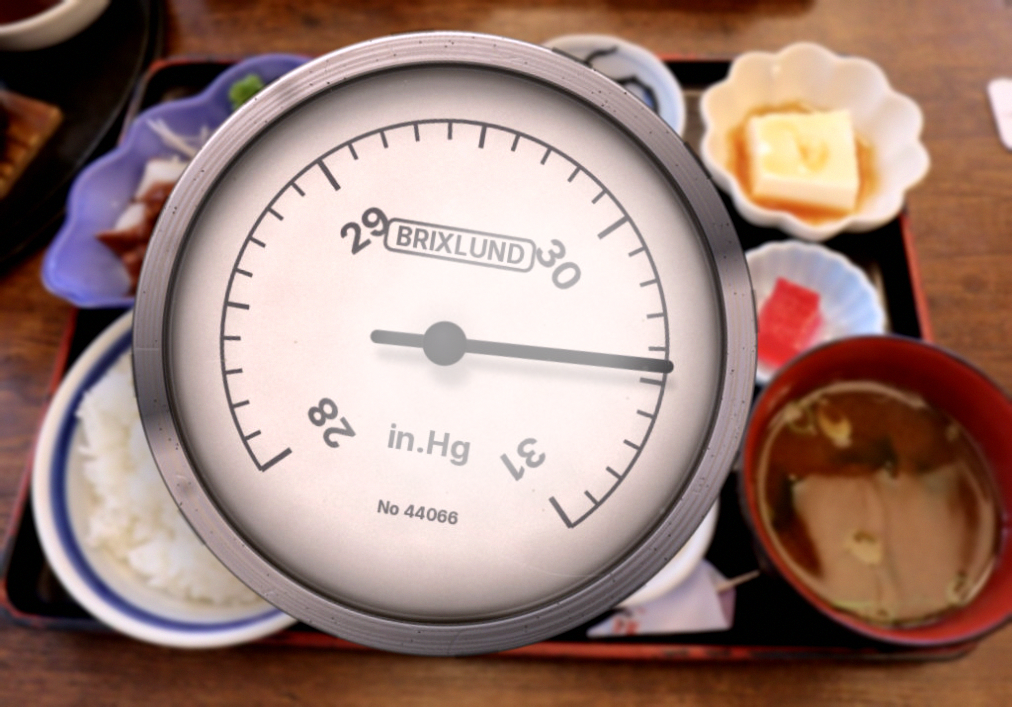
**30.45** inHg
